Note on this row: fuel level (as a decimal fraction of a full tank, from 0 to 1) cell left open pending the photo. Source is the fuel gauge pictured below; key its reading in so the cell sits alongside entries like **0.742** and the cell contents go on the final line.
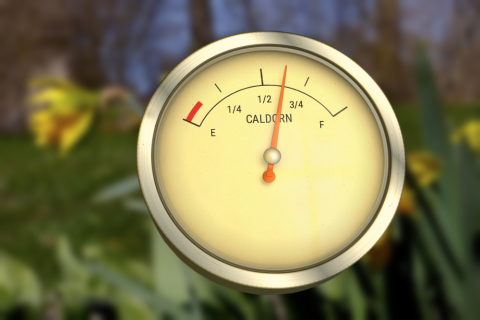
**0.625**
